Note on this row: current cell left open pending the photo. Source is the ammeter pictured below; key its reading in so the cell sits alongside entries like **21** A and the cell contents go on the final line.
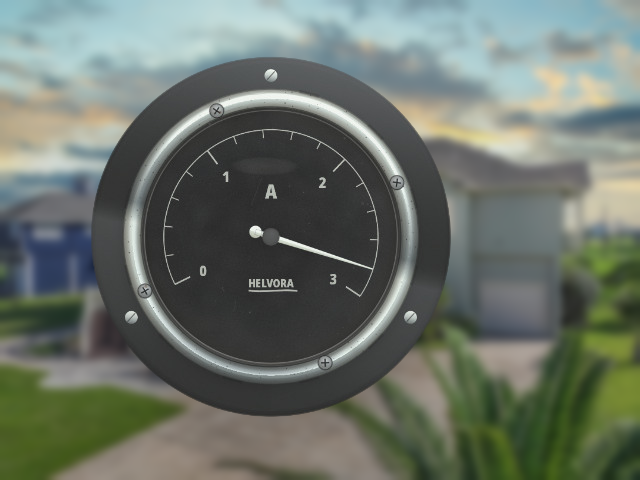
**2.8** A
